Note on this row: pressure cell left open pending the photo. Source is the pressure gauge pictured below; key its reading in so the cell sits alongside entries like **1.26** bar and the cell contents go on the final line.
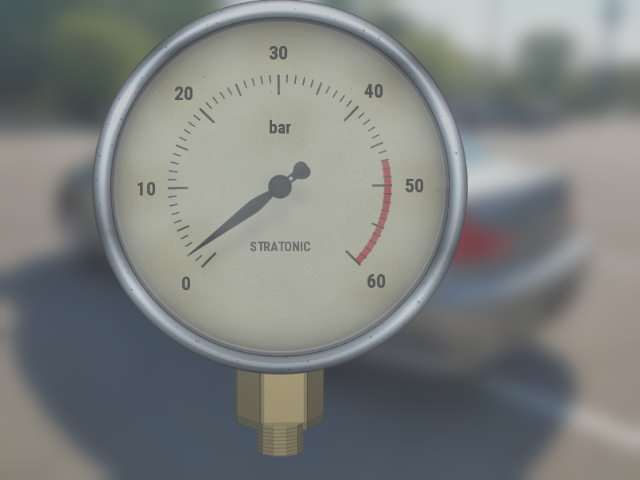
**2** bar
